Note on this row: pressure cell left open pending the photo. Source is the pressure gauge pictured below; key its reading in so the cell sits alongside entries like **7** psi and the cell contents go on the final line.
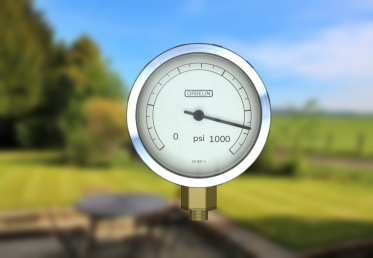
**875** psi
